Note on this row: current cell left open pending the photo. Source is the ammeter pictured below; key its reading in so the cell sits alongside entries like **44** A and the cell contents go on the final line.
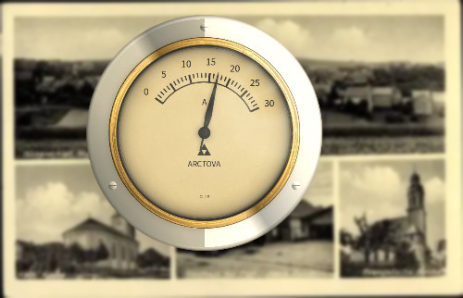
**17** A
